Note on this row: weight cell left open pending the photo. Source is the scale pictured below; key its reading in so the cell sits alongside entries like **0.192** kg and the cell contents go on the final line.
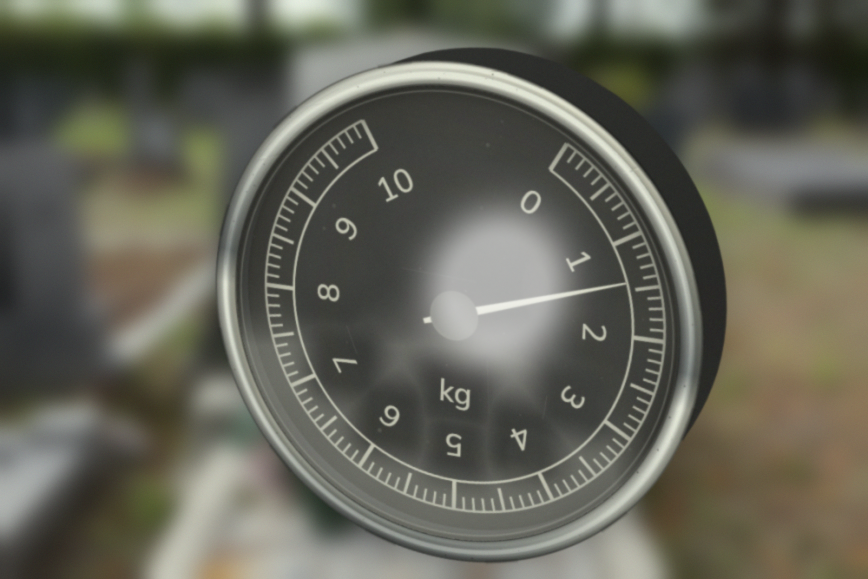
**1.4** kg
